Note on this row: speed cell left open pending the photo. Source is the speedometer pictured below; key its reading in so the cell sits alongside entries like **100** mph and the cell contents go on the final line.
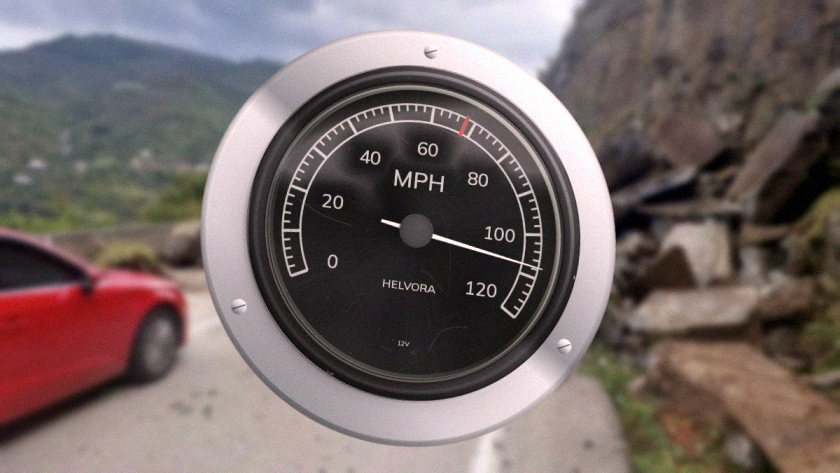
**108** mph
